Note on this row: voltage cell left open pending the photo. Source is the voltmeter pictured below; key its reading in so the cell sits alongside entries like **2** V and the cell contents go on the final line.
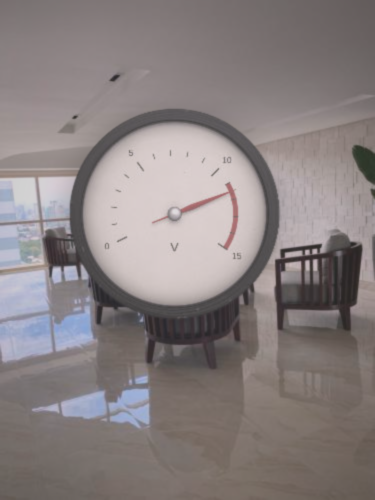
**11.5** V
